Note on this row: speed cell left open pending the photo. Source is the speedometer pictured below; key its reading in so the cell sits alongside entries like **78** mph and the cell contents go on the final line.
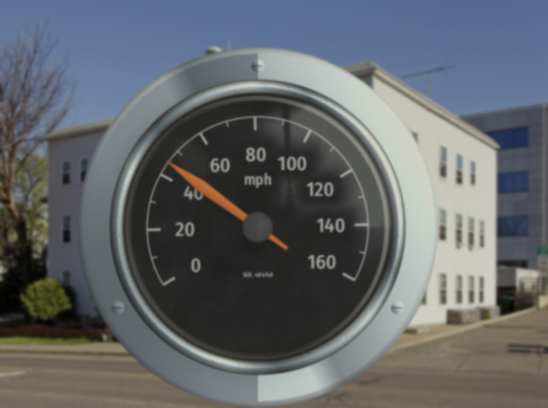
**45** mph
